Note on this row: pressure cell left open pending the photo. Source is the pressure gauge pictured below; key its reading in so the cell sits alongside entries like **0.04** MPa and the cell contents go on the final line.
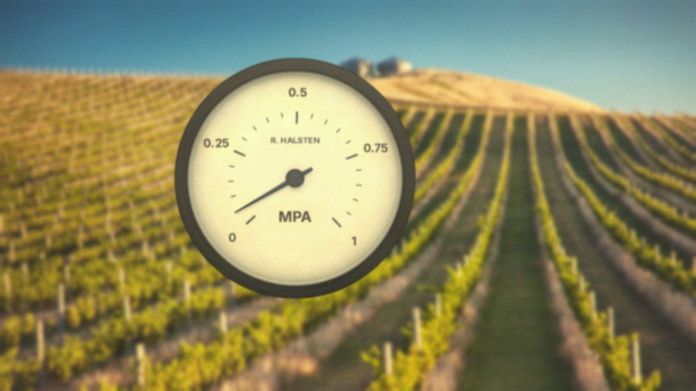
**0.05** MPa
